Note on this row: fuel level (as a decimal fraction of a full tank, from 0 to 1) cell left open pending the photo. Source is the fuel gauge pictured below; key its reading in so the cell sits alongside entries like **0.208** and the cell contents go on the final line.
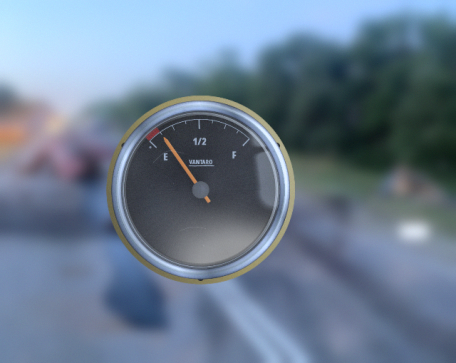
**0.125**
